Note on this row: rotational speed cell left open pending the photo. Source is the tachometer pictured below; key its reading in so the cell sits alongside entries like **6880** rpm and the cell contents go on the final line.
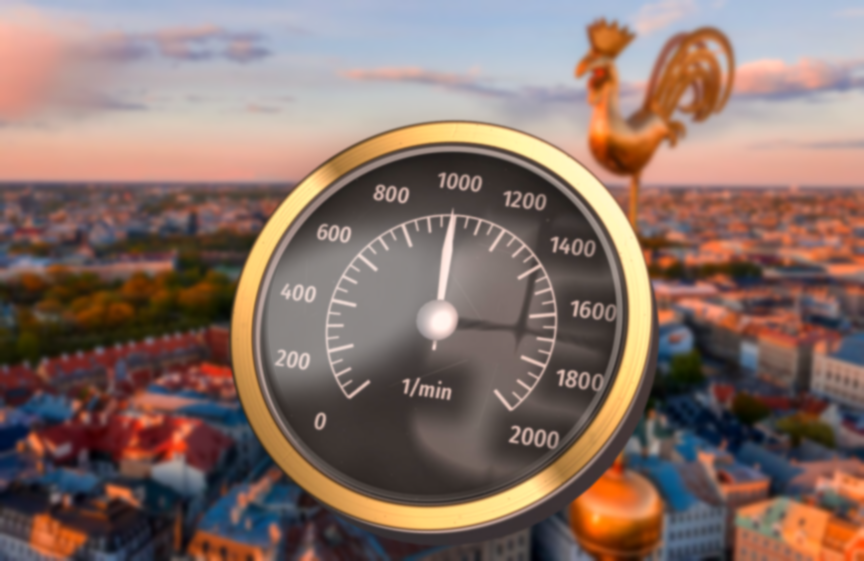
**1000** rpm
